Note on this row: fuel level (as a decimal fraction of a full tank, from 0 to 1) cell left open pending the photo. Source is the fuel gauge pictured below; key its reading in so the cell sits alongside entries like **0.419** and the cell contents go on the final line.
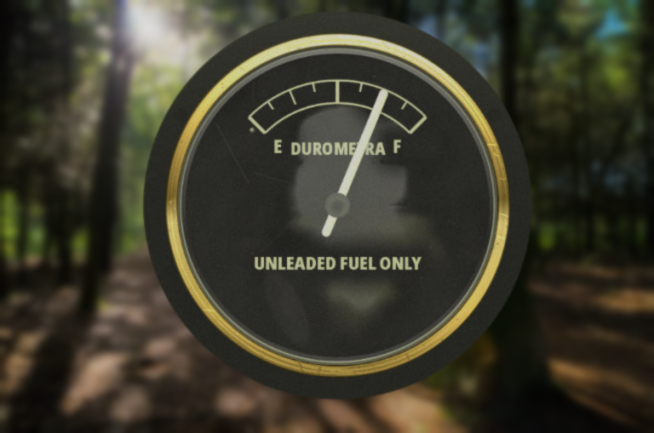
**0.75**
